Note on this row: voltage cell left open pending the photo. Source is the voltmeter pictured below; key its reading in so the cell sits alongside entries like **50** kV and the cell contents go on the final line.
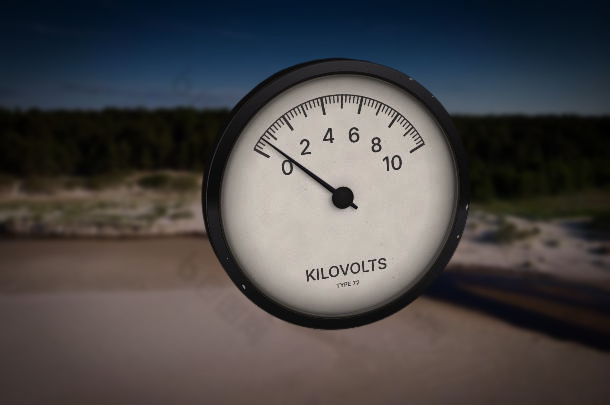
**0.6** kV
